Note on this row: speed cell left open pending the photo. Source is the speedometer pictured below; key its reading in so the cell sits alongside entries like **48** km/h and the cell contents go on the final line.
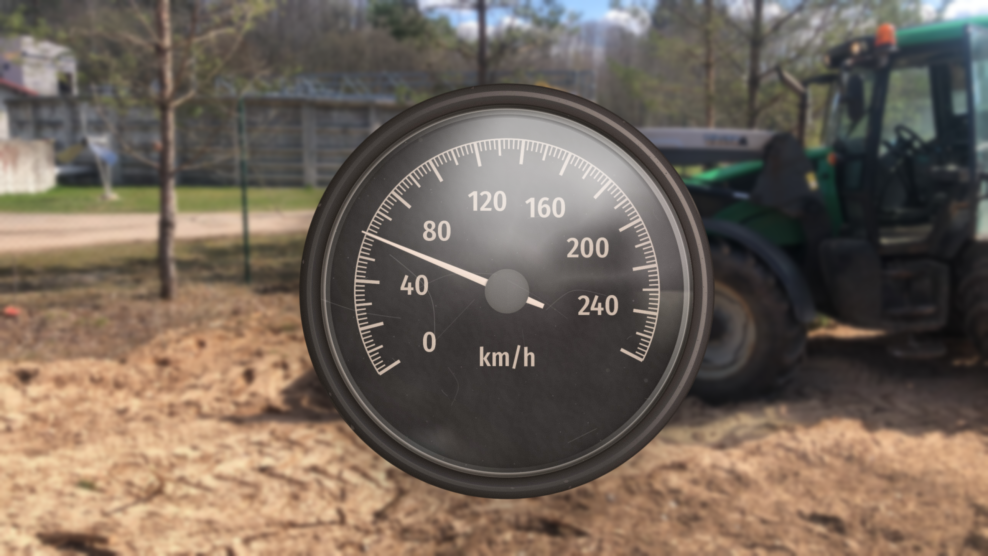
**60** km/h
